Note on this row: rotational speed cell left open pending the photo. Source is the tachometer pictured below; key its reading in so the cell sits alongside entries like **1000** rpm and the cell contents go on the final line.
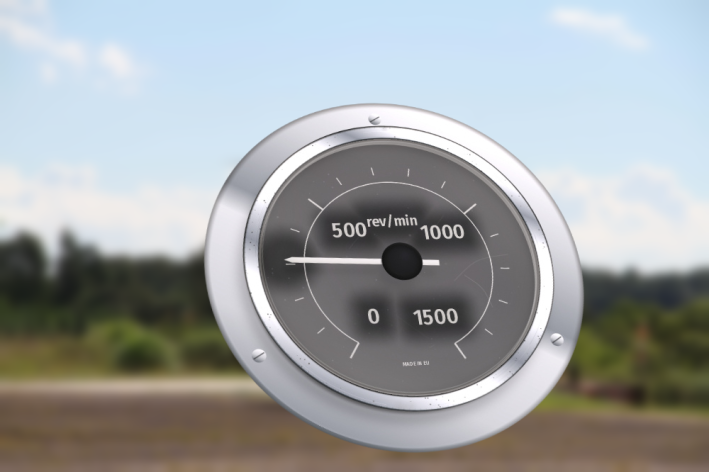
**300** rpm
